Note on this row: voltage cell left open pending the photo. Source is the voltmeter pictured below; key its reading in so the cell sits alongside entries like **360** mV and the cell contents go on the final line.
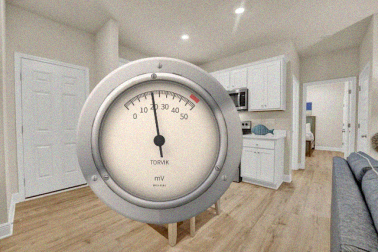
**20** mV
